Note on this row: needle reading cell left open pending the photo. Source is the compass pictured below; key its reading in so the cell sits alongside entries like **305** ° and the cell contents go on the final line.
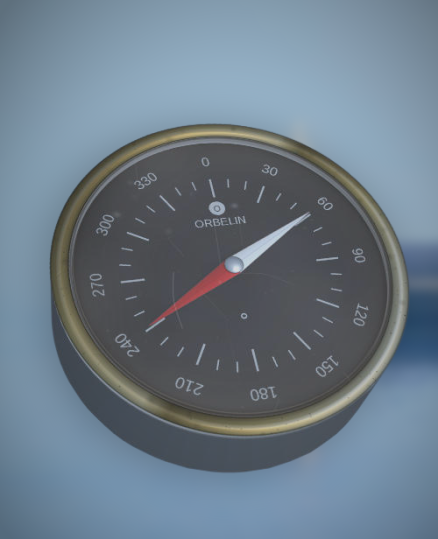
**240** °
